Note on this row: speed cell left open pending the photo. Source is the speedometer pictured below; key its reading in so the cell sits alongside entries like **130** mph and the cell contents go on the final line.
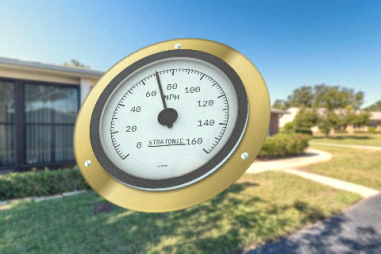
**70** mph
